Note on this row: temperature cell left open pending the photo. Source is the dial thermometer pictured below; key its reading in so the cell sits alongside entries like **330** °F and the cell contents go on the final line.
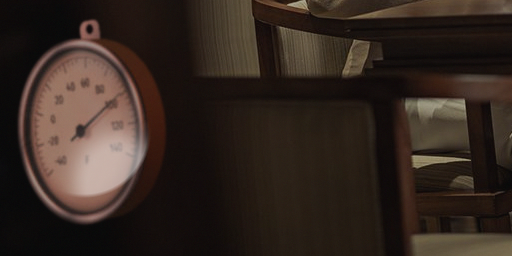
**100** °F
